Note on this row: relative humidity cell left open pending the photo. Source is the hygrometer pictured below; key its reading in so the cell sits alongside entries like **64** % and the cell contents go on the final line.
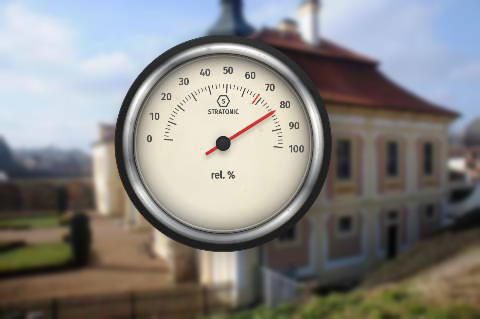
**80** %
